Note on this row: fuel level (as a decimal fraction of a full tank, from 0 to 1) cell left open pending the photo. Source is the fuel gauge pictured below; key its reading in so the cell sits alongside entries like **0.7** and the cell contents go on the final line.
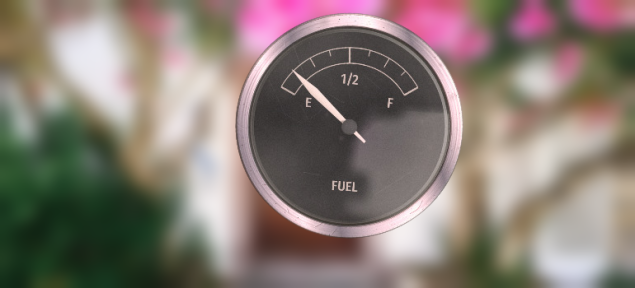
**0.125**
